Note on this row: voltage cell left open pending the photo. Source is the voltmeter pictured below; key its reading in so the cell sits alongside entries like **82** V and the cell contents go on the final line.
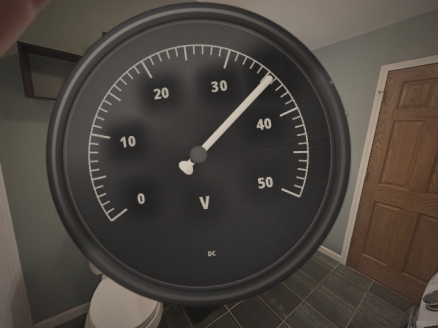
**35.5** V
